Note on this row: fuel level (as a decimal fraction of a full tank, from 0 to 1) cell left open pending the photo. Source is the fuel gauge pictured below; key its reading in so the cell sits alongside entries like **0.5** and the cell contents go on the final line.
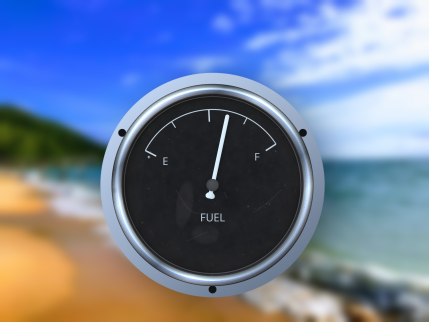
**0.625**
